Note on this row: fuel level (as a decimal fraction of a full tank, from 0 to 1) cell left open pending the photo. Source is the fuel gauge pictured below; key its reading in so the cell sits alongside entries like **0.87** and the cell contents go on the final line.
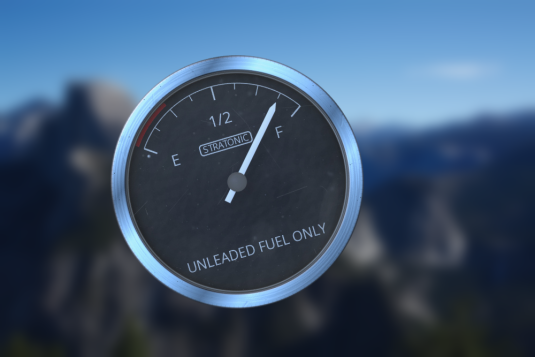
**0.875**
